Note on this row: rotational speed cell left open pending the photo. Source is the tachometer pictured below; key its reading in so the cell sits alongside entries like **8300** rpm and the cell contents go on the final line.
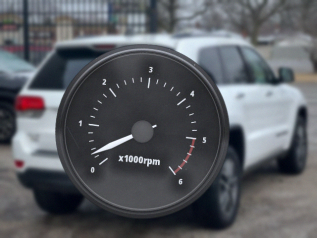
**300** rpm
